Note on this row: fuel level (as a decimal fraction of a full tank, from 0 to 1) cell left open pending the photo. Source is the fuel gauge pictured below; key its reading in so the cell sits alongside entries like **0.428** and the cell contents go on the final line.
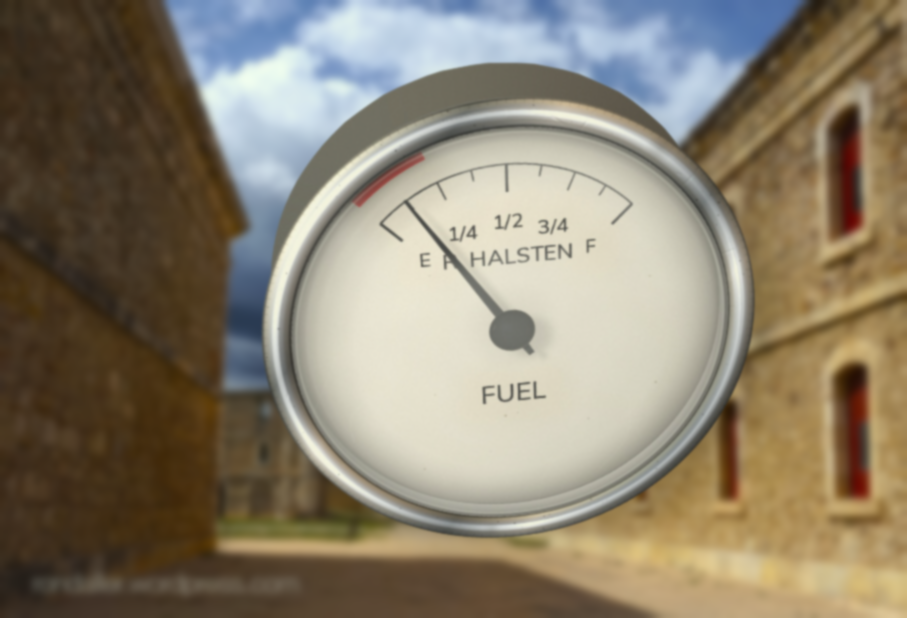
**0.125**
